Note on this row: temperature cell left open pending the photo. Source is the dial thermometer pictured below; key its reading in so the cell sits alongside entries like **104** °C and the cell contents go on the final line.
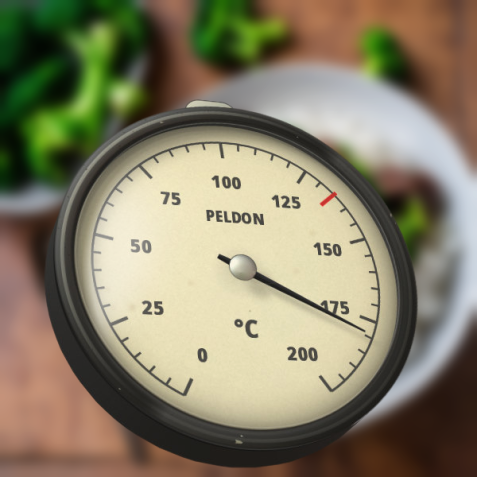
**180** °C
